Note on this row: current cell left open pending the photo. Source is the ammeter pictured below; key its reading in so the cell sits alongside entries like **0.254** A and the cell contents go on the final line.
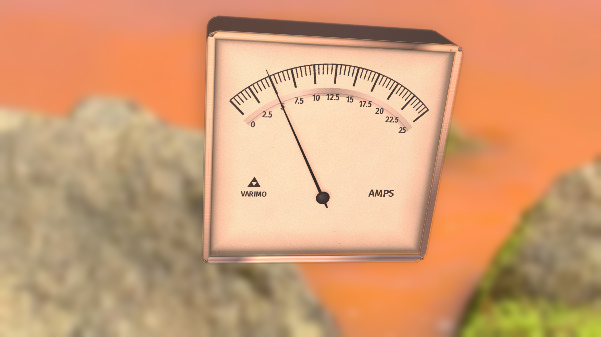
**5** A
